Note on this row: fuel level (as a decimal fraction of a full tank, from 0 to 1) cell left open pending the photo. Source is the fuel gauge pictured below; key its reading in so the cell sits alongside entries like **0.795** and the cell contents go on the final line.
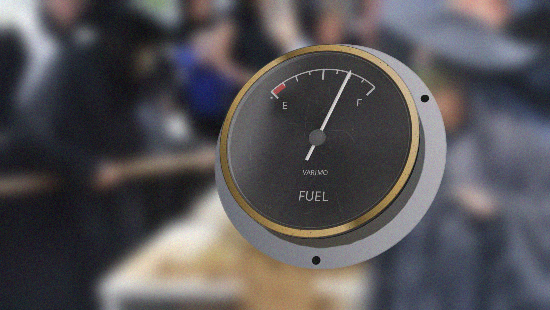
**0.75**
